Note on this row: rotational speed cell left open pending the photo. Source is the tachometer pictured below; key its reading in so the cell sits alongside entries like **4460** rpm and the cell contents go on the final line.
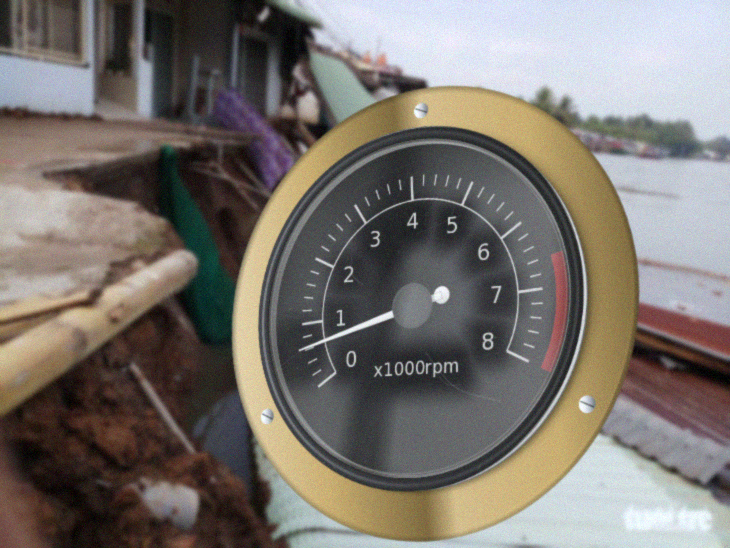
**600** rpm
